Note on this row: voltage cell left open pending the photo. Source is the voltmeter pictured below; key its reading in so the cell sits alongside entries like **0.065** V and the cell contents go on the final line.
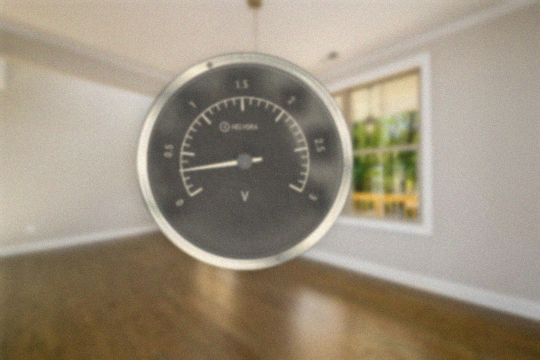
**0.3** V
